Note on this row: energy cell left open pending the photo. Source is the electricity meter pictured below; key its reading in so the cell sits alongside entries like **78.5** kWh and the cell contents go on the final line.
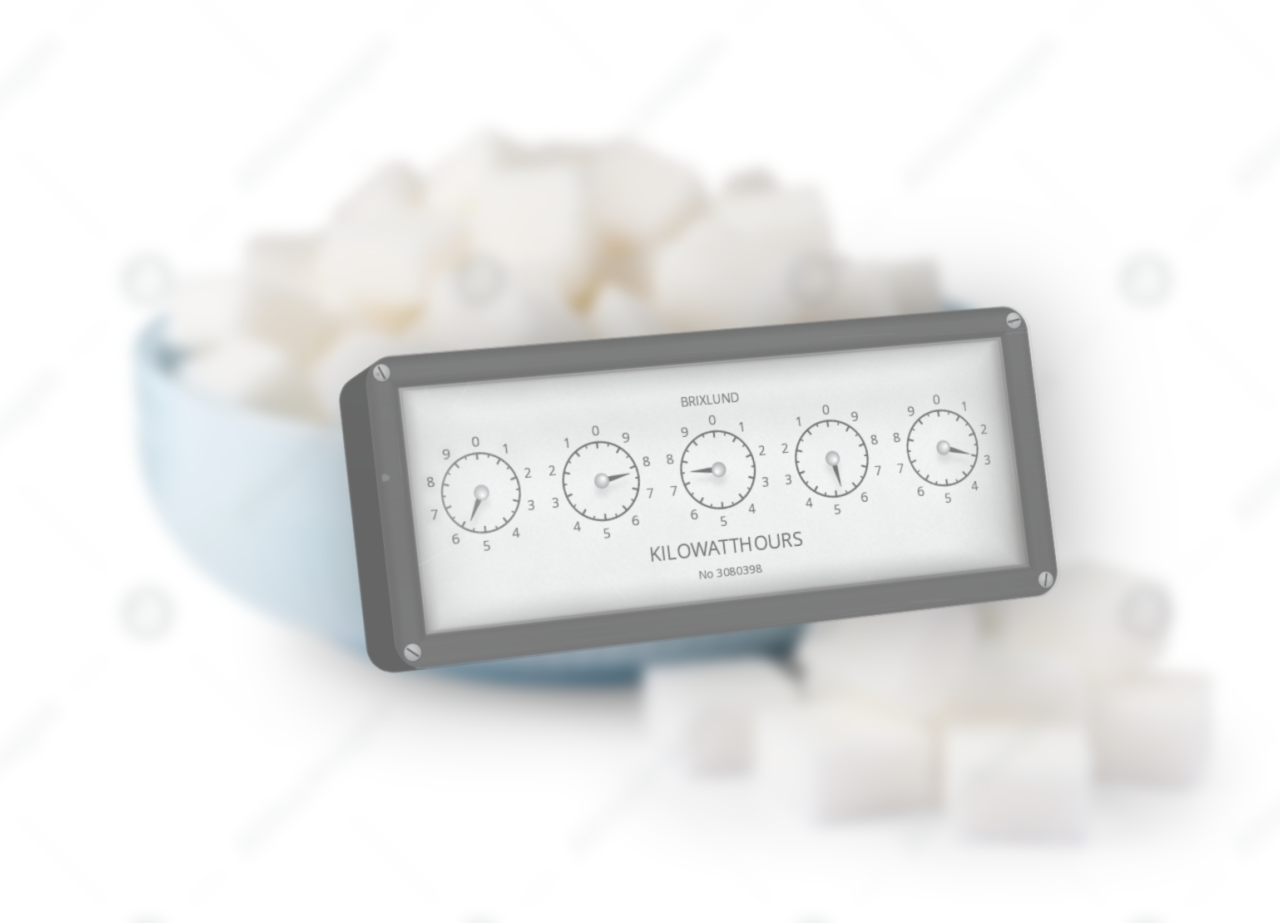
**57753** kWh
